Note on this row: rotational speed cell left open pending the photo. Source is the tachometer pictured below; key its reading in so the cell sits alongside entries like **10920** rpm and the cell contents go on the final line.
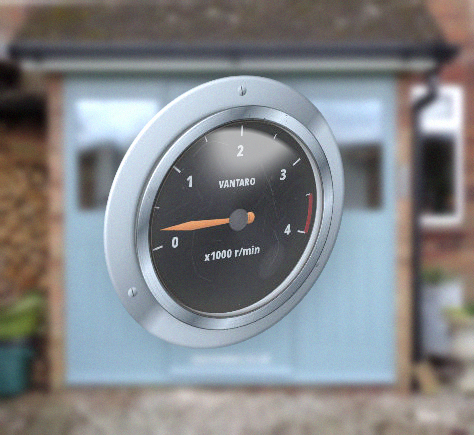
**250** rpm
